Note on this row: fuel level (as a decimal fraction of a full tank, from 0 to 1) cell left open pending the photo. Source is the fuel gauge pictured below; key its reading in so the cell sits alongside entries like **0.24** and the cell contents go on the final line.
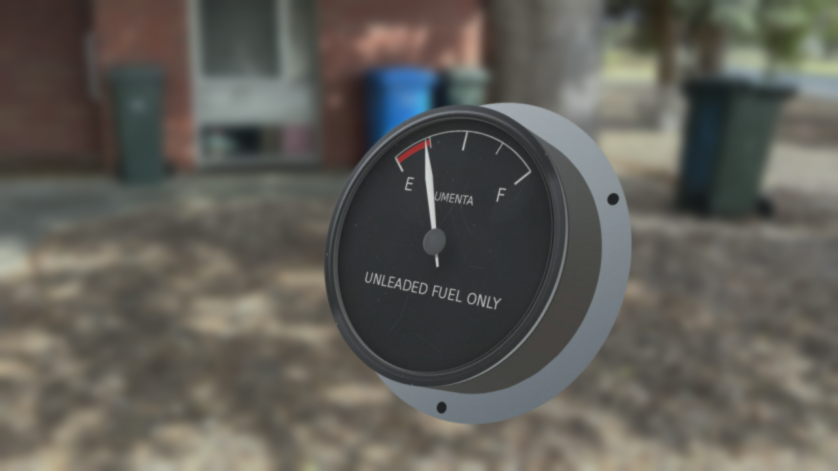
**0.25**
